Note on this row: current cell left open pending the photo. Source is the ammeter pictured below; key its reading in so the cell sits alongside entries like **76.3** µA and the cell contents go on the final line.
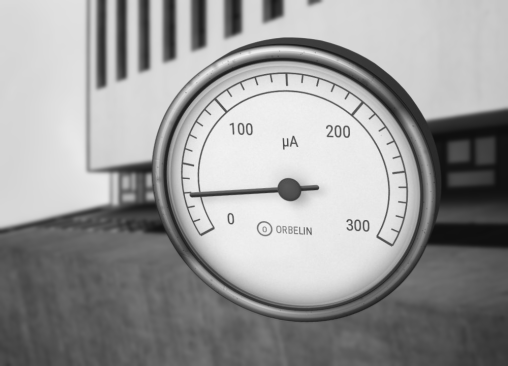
**30** µA
